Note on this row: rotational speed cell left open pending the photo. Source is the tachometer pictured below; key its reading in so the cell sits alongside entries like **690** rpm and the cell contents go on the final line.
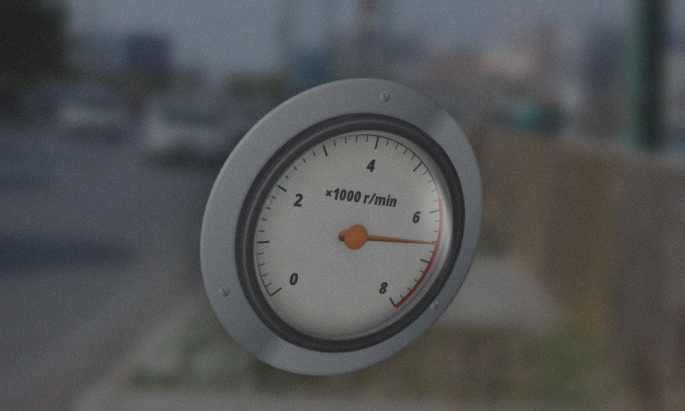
**6600** rpm
